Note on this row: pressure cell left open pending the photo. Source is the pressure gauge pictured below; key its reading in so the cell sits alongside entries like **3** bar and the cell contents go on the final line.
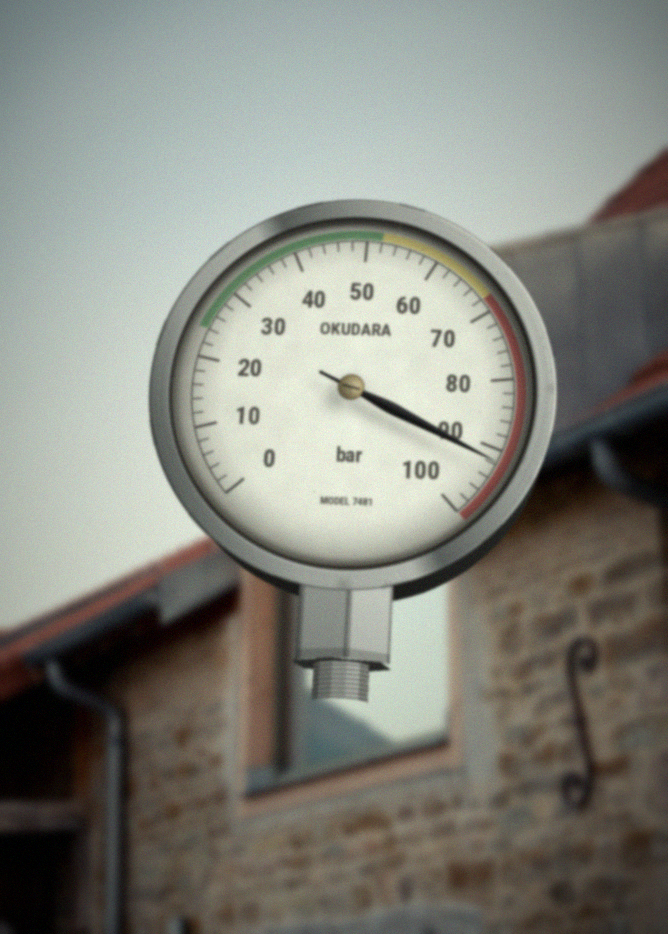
**92** bar
